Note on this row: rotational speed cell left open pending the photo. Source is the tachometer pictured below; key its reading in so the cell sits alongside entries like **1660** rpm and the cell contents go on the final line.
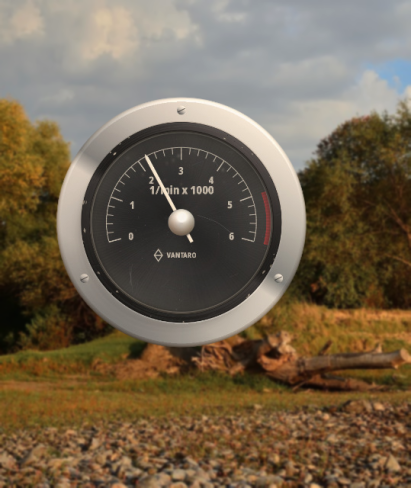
**2200** rpm
